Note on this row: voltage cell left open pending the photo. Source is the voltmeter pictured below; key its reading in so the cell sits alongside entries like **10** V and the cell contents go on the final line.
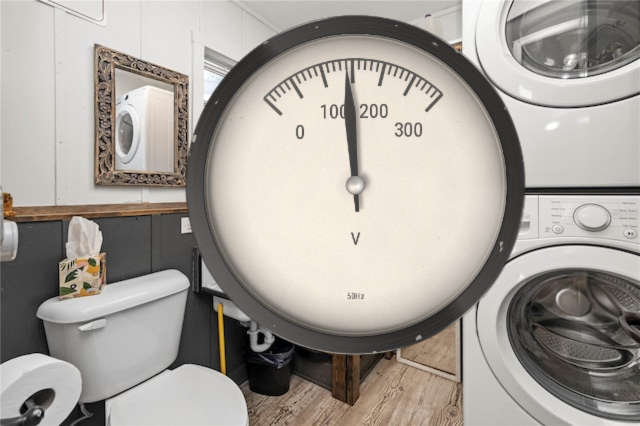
**140** V
